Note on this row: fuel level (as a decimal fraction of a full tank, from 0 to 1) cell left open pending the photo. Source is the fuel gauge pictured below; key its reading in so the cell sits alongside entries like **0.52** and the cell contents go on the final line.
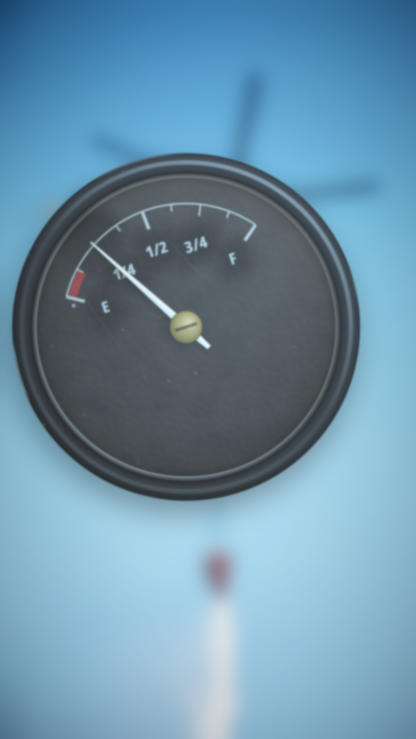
**0.25**
